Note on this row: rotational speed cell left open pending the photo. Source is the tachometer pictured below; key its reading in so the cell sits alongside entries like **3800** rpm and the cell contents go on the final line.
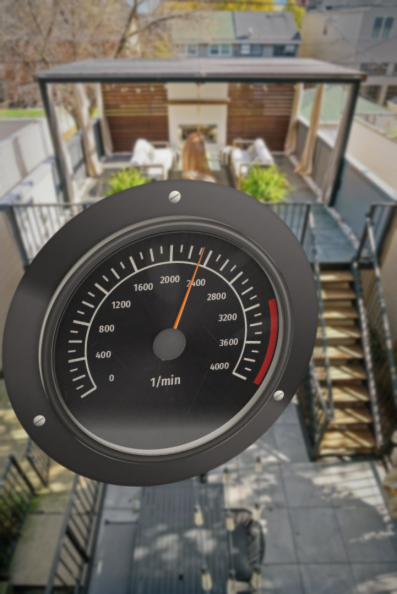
**2300** rpm
